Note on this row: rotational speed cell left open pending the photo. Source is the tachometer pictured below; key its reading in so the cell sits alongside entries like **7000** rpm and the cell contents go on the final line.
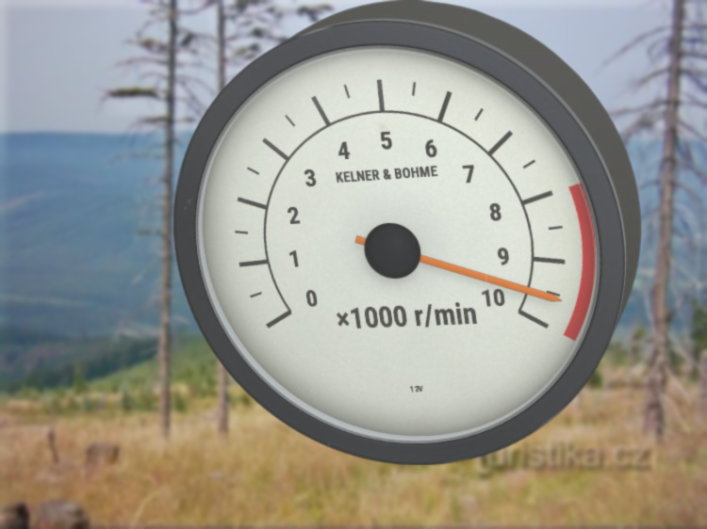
**9500** rpm
